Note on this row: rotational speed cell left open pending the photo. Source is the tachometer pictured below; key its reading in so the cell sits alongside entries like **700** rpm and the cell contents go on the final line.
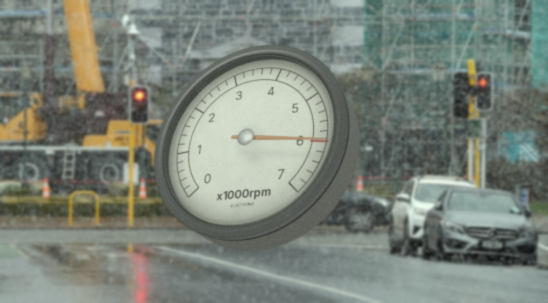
**6000** rpm
